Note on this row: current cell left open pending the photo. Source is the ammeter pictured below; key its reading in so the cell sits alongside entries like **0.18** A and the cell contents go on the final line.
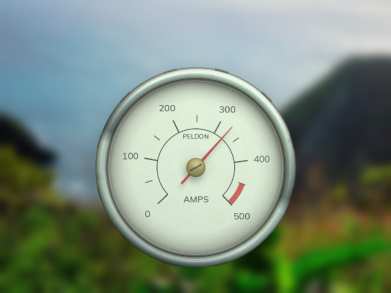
**325** A
